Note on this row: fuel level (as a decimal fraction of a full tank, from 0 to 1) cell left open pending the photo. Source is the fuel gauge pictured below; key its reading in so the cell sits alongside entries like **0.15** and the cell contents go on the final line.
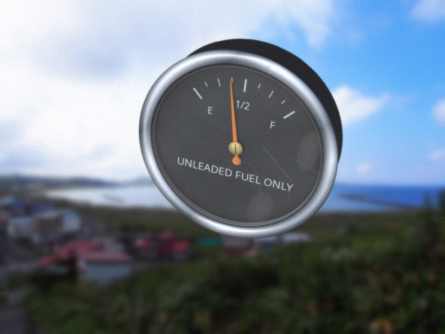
**0.375**
